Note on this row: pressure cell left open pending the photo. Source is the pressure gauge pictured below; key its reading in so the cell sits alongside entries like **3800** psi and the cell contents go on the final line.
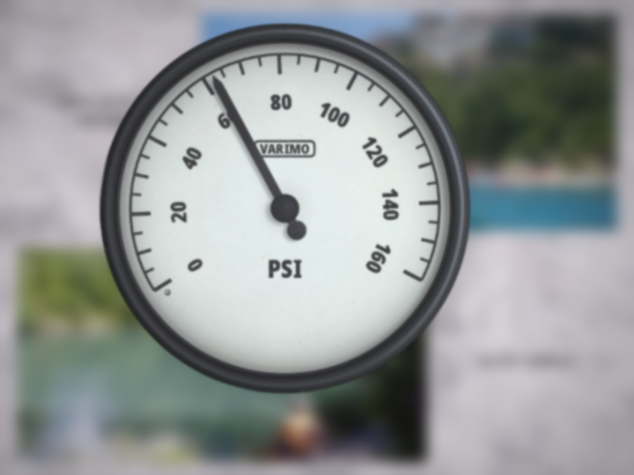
**62.5** psi
